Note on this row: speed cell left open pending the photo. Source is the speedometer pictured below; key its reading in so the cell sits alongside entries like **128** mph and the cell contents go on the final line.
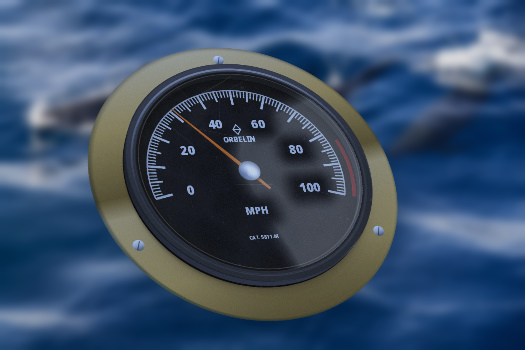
**30** mph
